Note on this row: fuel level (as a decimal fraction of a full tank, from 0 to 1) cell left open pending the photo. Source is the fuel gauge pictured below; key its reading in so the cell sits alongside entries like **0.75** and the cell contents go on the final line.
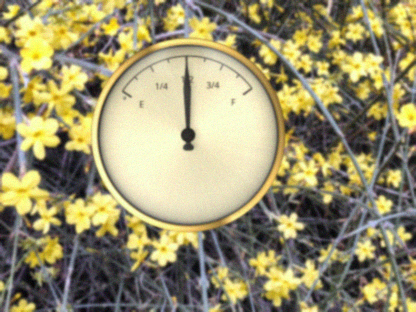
**0.5**
